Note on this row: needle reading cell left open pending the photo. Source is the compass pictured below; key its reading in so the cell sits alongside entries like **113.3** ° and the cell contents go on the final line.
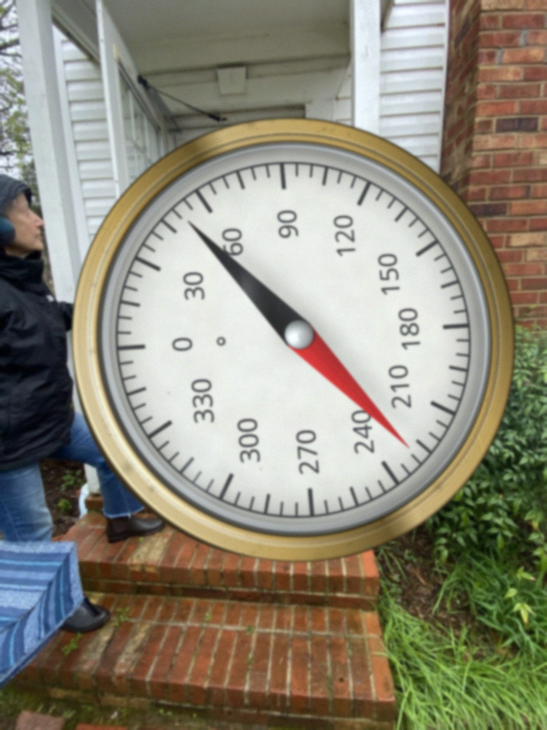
**230** °
